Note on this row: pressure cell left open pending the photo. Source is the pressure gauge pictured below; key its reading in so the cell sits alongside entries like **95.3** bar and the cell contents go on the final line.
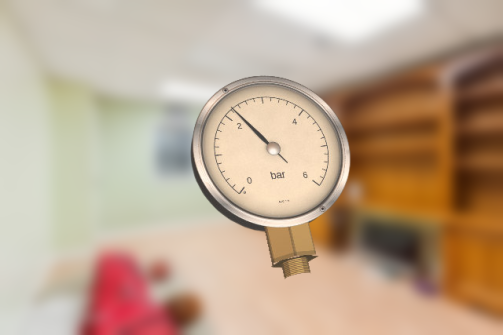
**2.2** bar
